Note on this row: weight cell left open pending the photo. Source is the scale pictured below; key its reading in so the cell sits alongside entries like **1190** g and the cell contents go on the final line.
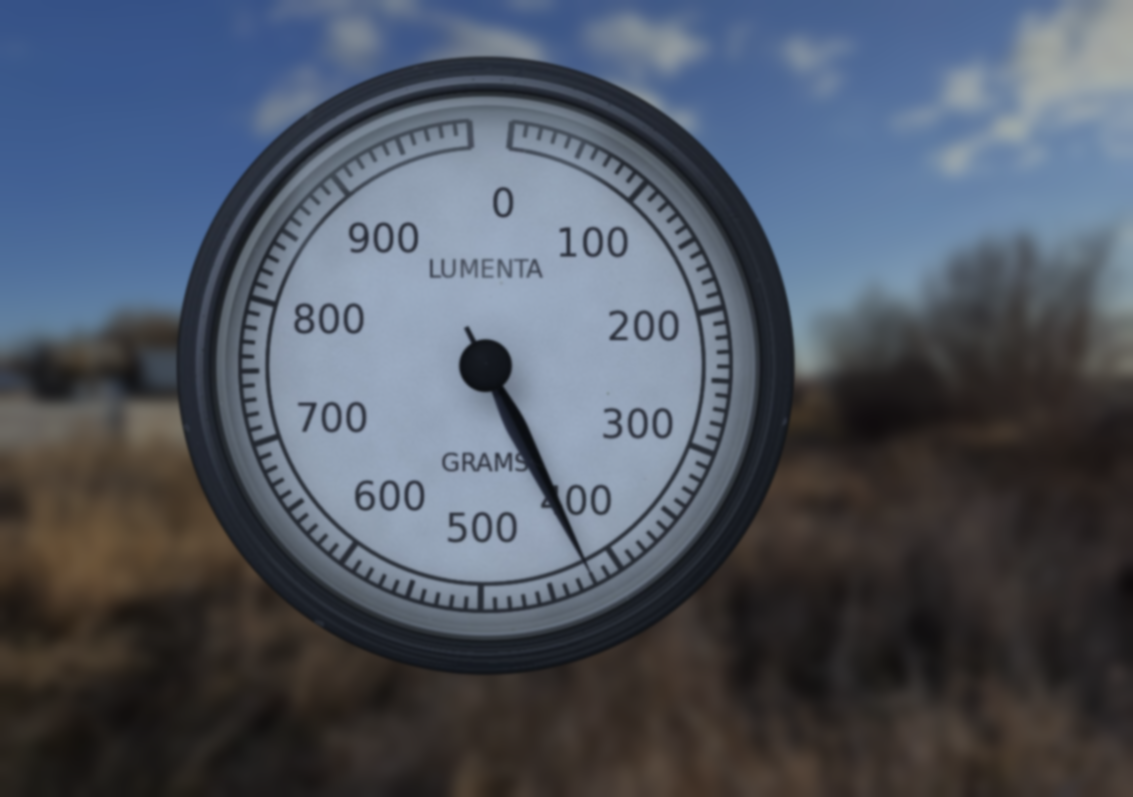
**420** g
